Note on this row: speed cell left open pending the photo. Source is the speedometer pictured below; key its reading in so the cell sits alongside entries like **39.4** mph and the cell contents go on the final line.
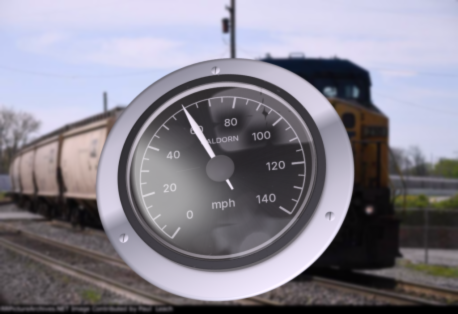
**60** mph
